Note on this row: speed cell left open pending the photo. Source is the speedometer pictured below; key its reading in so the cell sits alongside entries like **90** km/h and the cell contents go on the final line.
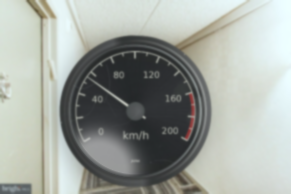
**55** km/h
